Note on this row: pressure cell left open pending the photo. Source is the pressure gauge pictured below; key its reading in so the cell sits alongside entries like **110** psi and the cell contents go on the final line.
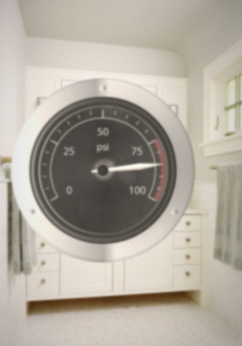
**85** psi
